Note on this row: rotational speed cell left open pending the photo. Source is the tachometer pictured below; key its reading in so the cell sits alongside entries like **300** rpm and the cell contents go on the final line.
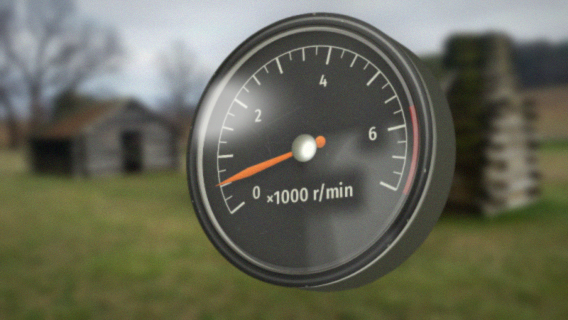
**500** rpm
